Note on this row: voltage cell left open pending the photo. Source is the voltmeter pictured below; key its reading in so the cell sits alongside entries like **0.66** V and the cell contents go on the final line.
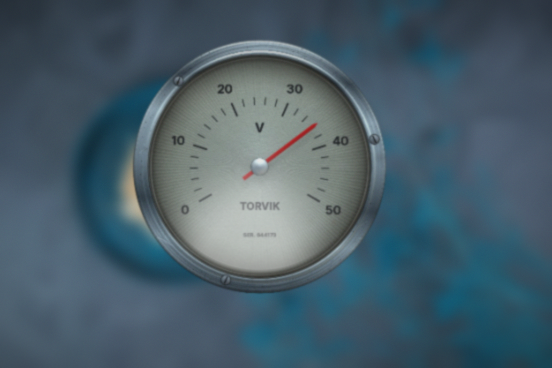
**36** V
